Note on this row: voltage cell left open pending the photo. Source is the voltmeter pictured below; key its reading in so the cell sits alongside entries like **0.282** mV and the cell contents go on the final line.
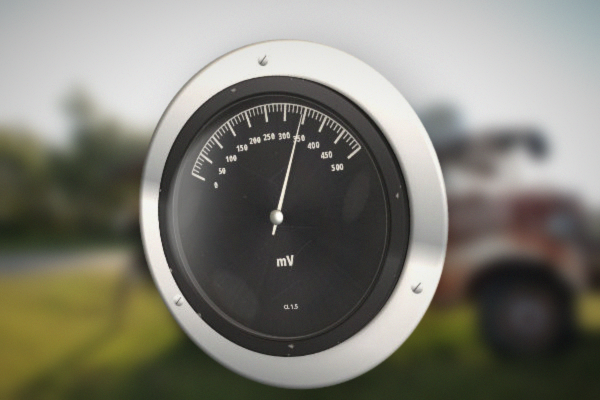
**350** mV
